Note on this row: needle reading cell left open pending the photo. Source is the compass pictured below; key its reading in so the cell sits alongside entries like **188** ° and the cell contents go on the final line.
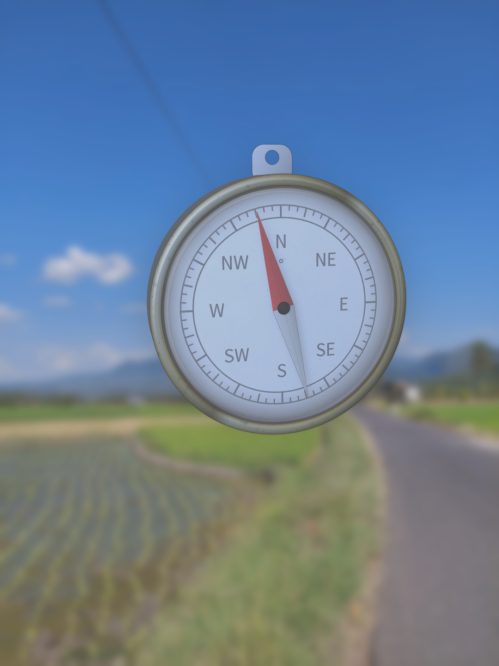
**345** °
